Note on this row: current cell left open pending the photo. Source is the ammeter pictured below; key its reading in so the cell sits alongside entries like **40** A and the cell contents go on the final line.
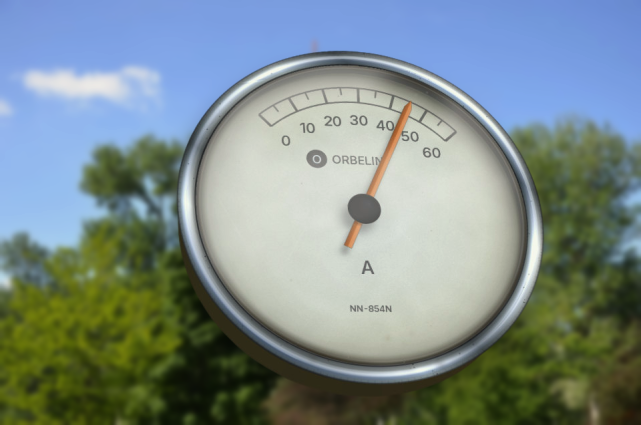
**45** A
